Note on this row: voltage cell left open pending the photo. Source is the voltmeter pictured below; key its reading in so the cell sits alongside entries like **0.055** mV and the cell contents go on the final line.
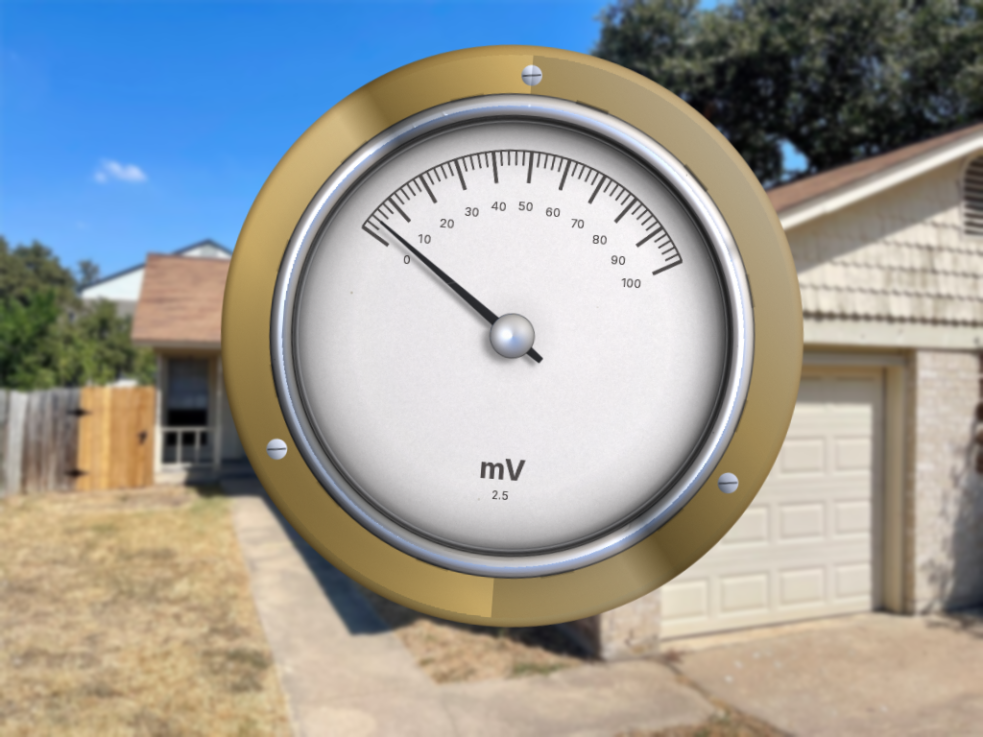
**4** mV
